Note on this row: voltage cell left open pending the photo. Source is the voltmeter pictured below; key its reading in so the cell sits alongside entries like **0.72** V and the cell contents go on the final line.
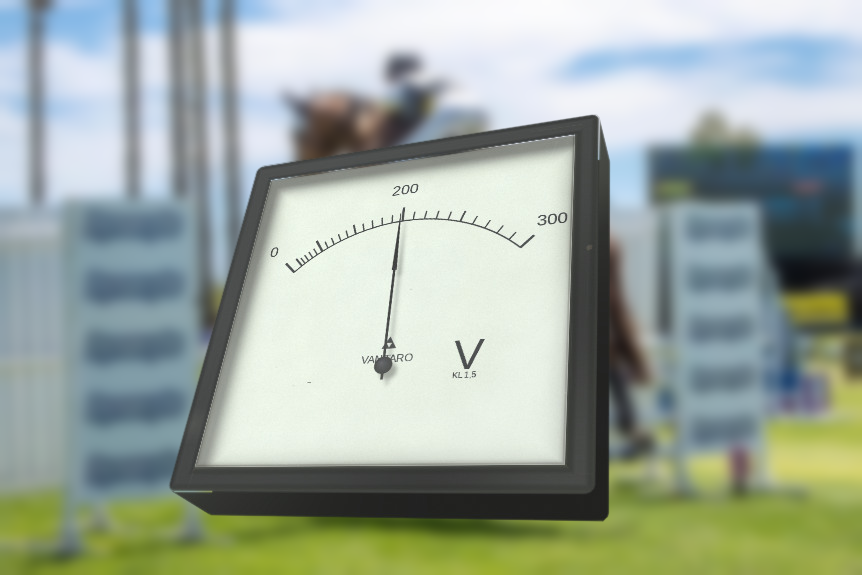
**200** V
